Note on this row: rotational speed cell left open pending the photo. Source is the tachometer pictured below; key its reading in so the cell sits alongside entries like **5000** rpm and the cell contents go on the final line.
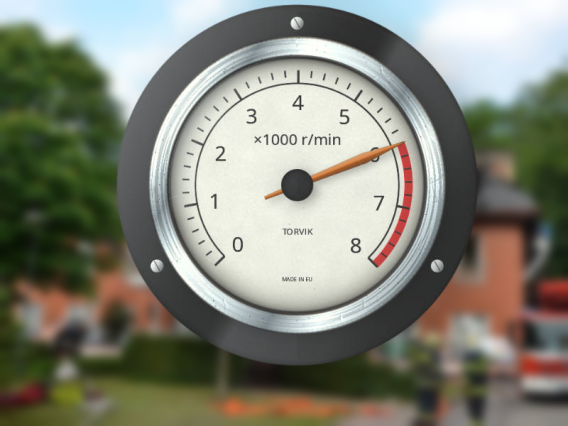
**6000** rpm
